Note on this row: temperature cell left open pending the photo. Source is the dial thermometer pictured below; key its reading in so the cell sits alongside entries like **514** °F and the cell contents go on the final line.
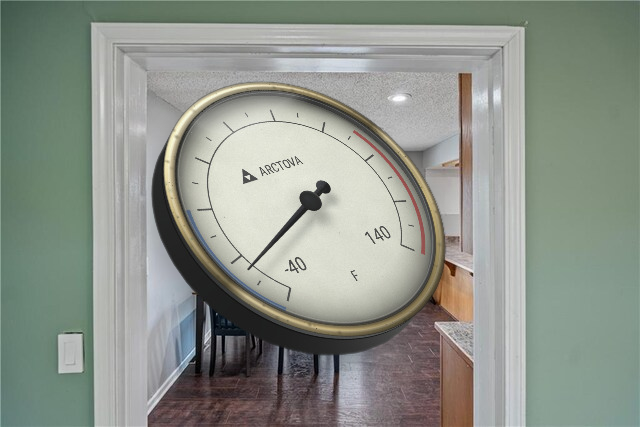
**-25** °F
